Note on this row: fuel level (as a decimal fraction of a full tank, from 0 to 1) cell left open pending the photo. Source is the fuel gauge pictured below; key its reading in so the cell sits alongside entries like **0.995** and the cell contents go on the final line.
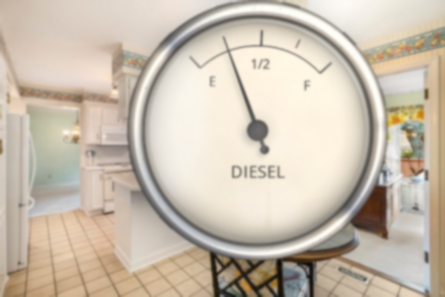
**0.25**
